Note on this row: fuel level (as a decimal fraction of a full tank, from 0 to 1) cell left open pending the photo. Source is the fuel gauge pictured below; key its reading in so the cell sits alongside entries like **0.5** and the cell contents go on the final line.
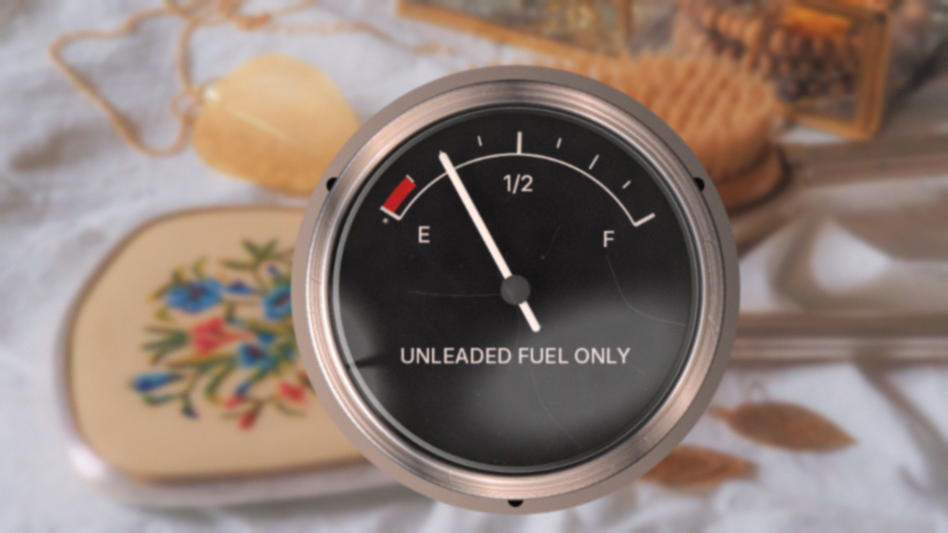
**0.25**
